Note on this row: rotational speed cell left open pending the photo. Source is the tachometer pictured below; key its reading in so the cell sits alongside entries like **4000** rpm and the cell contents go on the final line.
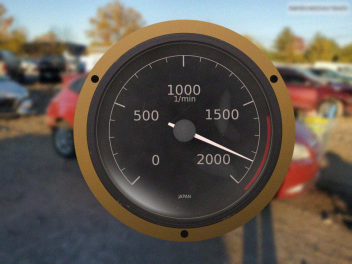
**1850** rpm
